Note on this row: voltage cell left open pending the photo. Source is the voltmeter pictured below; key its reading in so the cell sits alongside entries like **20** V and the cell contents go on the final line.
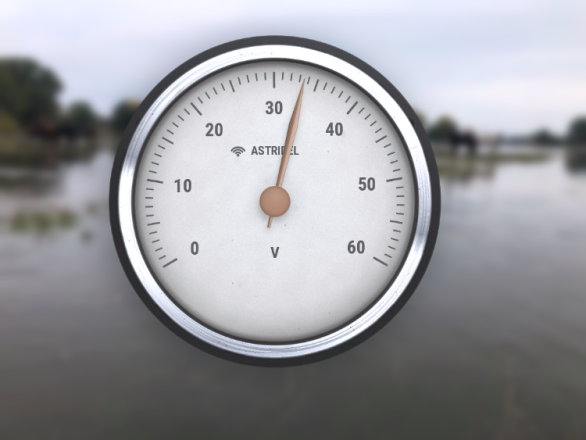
**33.5** V
